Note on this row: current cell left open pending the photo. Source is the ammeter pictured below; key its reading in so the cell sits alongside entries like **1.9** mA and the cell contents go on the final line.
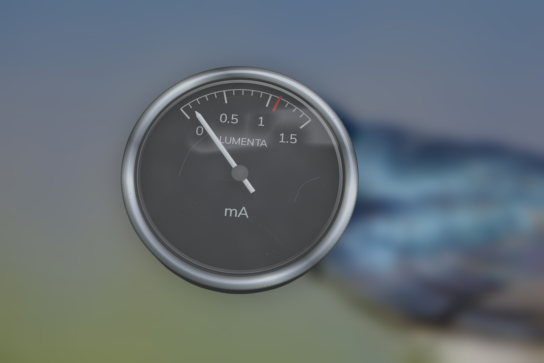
**0.1** mA
